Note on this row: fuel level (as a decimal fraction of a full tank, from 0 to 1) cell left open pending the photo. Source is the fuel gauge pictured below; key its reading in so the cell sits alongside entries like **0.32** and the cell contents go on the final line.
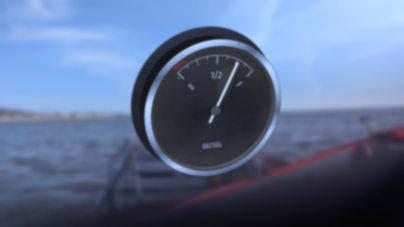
**0.75**
